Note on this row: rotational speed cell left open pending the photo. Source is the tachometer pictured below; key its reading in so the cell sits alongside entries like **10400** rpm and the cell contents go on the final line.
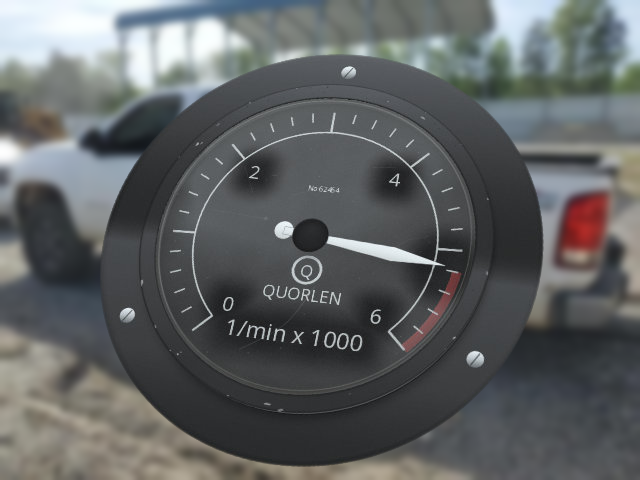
**5200** rpm
